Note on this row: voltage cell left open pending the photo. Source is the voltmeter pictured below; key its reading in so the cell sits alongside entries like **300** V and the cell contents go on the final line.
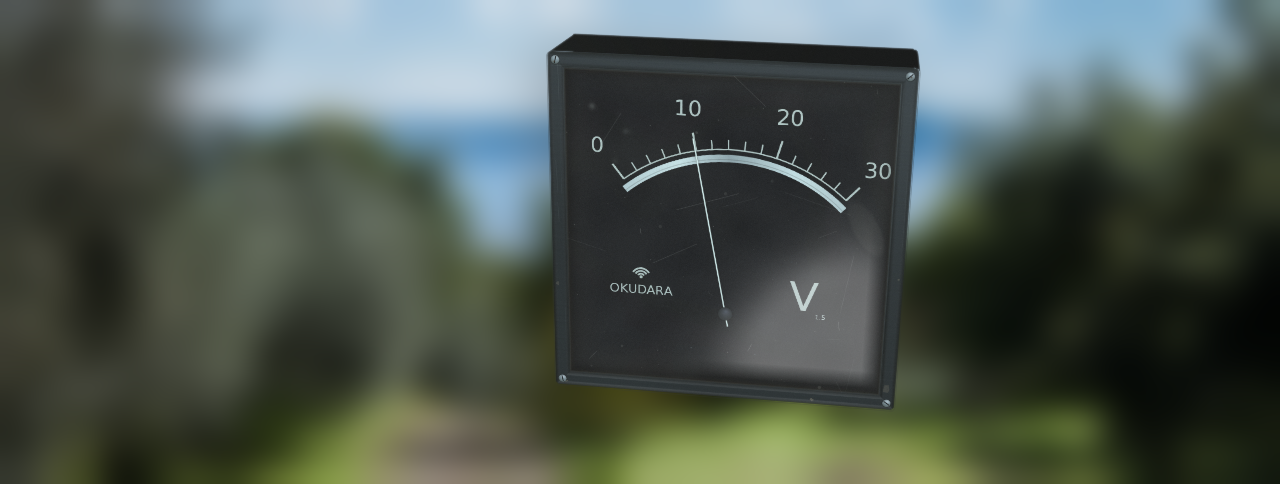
**10** V
